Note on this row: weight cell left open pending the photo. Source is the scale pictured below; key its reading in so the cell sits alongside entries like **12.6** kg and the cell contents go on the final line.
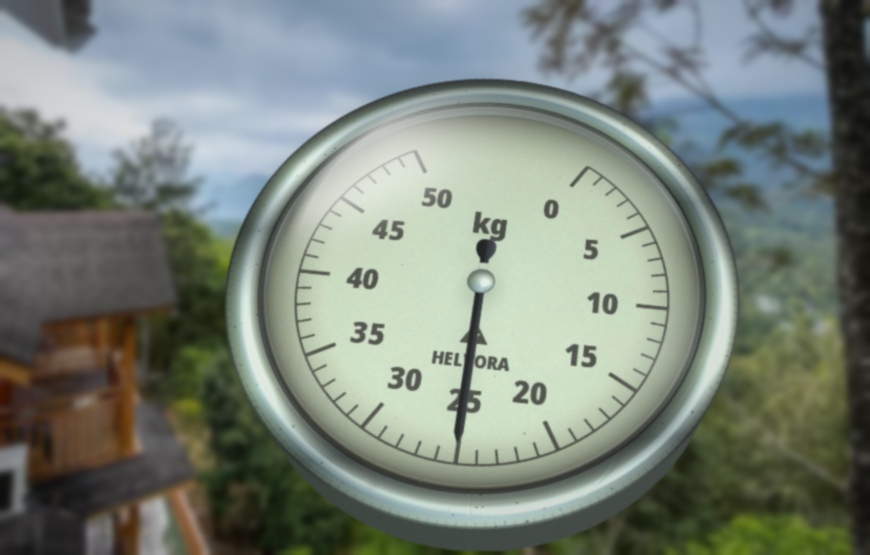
**25** kg
